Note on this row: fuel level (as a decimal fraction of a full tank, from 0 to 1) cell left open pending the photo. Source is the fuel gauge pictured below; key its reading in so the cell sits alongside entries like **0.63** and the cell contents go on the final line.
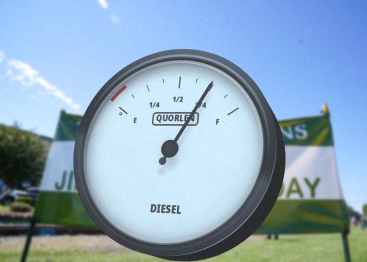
**0.75**
